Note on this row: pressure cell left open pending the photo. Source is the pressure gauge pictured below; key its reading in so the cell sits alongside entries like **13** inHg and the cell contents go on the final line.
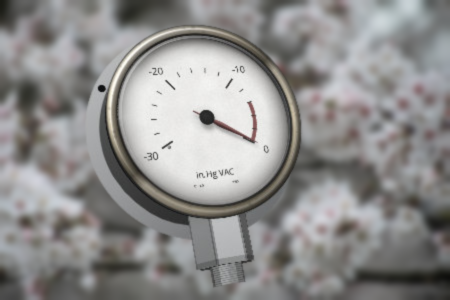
**0** inHg
